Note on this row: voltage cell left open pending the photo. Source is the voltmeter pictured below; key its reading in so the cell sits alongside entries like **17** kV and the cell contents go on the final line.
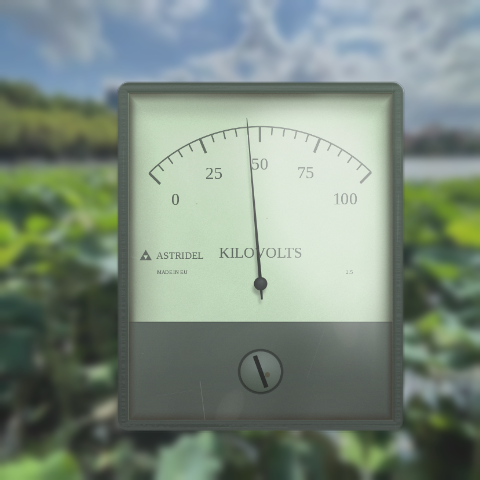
**45** kV
